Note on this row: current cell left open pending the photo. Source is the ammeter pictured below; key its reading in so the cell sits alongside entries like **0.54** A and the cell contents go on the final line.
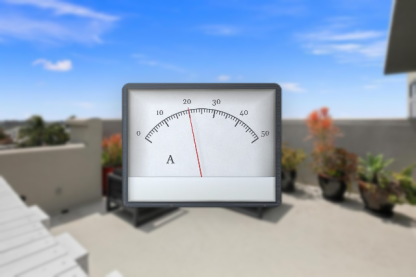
**20** A
